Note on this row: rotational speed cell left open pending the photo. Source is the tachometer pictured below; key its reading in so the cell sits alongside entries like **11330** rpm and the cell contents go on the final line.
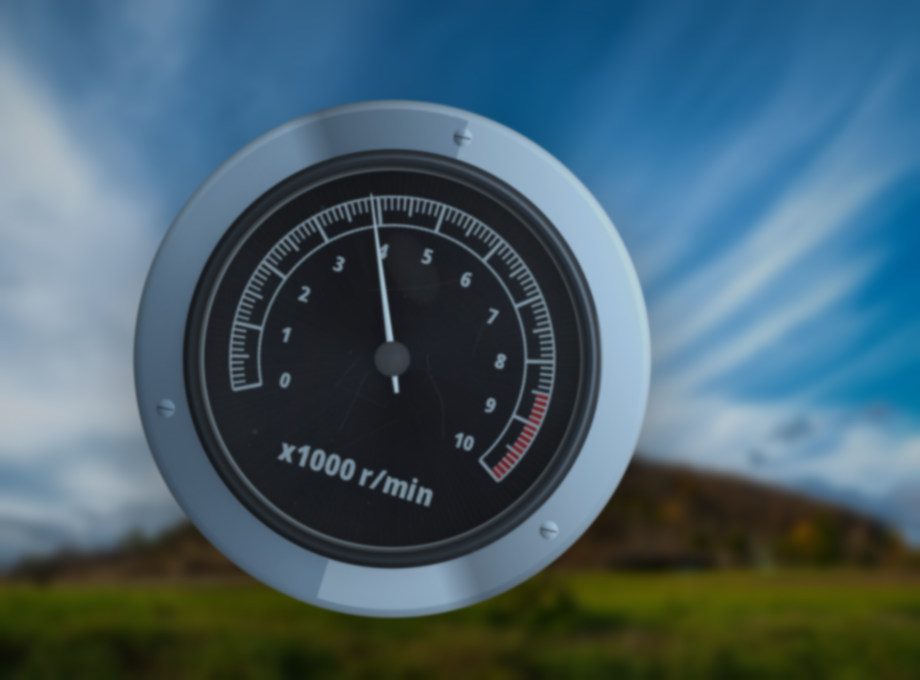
**3900** rpm
